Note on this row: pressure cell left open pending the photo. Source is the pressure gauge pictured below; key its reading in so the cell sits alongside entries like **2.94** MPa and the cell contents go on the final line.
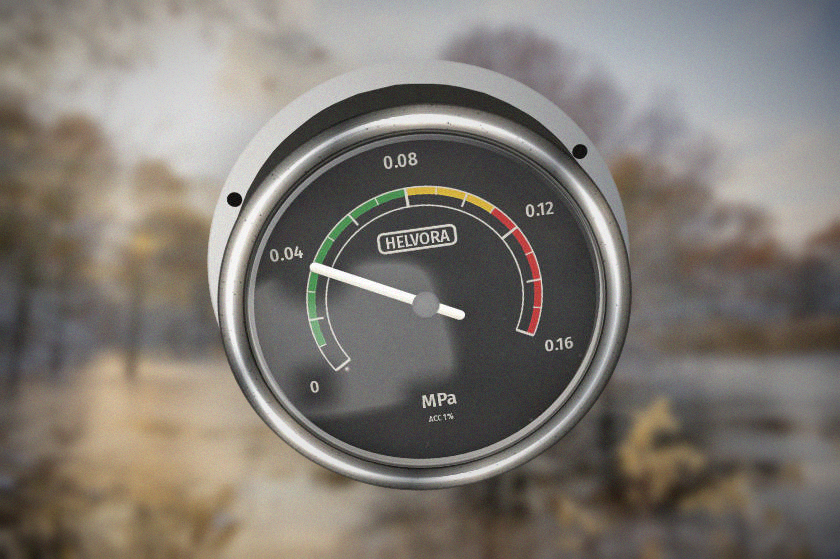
**0.04** MPa
